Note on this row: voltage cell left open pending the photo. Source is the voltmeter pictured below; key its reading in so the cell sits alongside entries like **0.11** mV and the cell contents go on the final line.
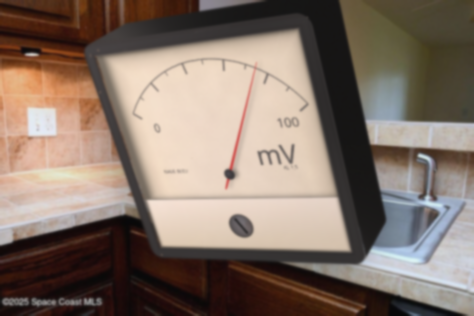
**75** mV
